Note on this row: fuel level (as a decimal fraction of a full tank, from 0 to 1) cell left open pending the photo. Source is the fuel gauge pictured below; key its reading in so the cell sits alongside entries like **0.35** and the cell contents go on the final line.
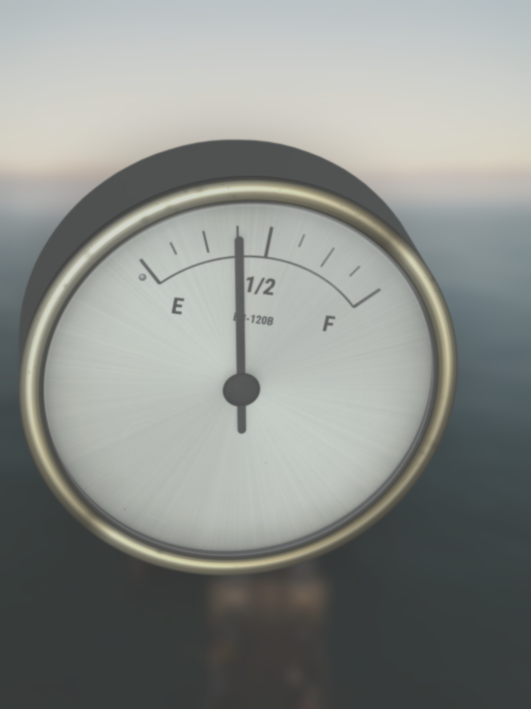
**0.375**
